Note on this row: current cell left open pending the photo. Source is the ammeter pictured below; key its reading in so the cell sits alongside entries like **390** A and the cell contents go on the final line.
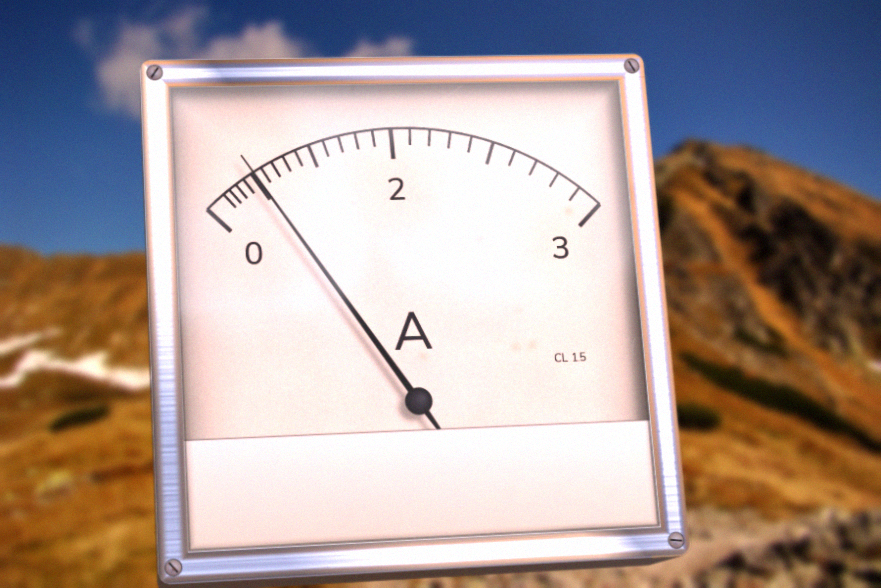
**1** A
